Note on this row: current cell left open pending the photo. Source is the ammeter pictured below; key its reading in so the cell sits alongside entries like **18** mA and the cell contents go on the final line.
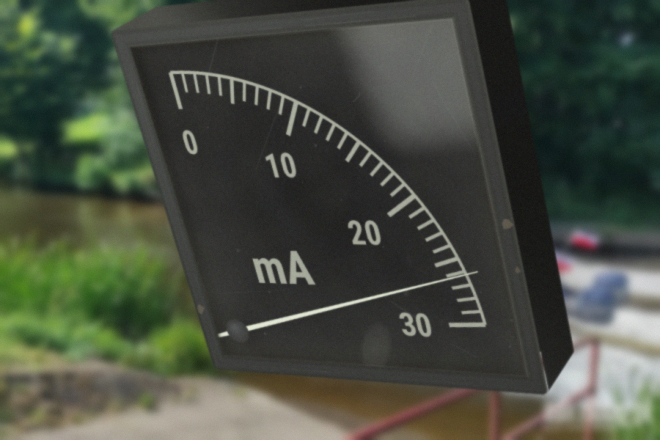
**26** mA
